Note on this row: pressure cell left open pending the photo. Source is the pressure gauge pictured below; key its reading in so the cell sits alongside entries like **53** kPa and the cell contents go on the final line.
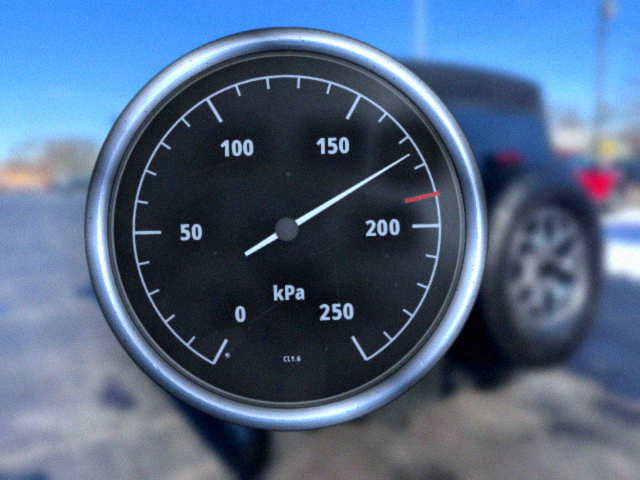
**175** kPa
